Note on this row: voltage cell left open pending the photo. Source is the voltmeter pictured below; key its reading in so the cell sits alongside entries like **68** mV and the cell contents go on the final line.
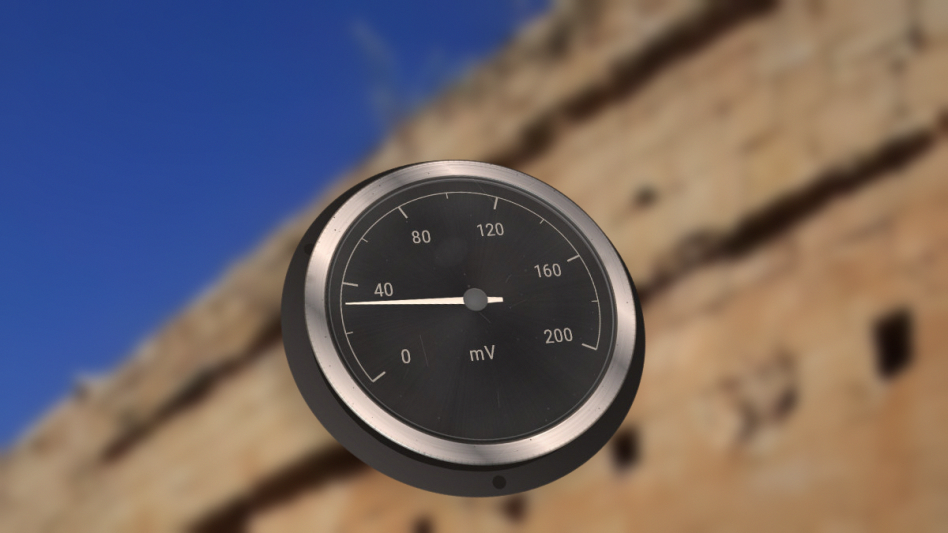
**30** mV
